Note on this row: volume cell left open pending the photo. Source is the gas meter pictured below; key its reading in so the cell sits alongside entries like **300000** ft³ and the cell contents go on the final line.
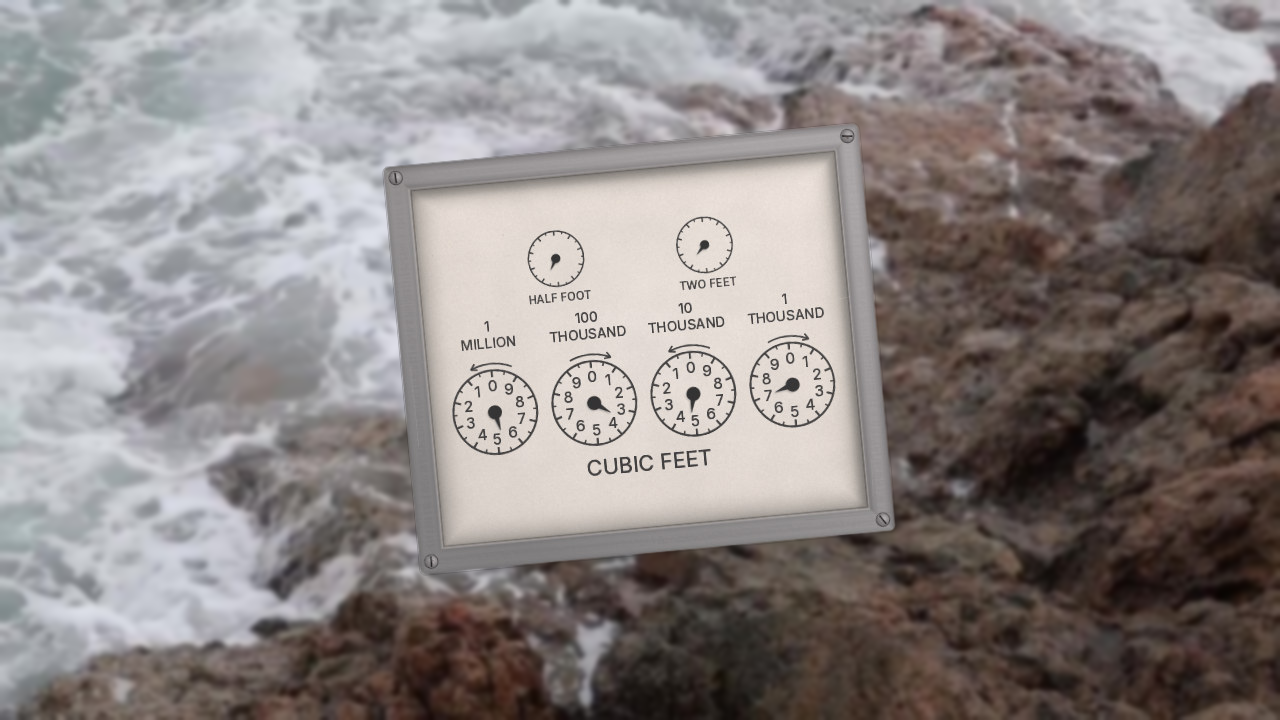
**534700** ft³
